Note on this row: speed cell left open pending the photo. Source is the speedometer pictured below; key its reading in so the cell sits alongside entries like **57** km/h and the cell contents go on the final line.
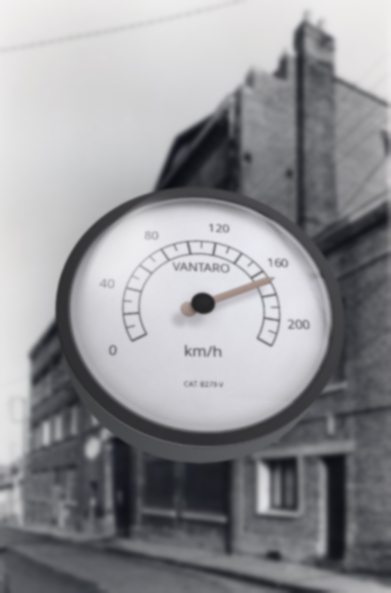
**170** km/h
